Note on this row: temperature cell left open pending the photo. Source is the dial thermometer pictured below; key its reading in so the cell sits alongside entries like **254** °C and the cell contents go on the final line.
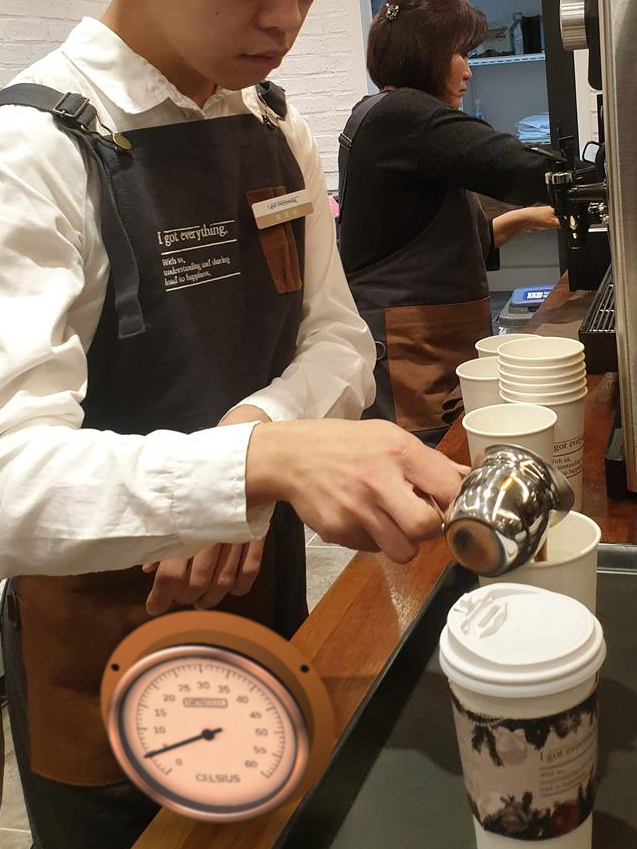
**5** °C
